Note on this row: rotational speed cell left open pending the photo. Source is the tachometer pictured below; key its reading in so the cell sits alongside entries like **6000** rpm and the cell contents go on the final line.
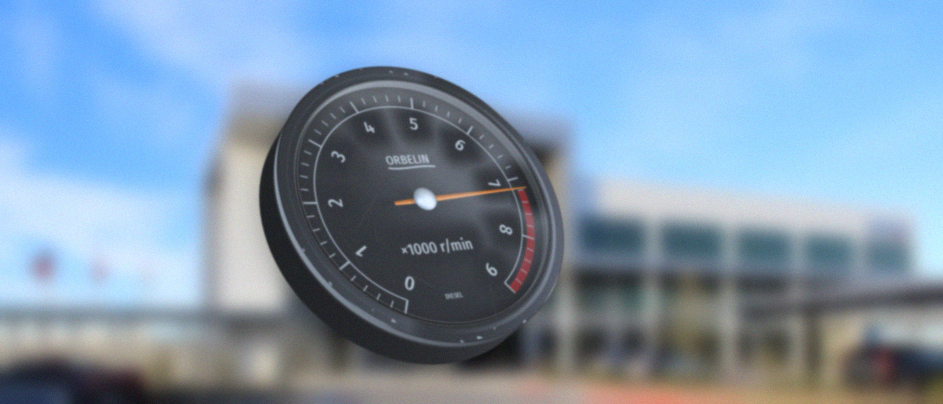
**7200** rpm
